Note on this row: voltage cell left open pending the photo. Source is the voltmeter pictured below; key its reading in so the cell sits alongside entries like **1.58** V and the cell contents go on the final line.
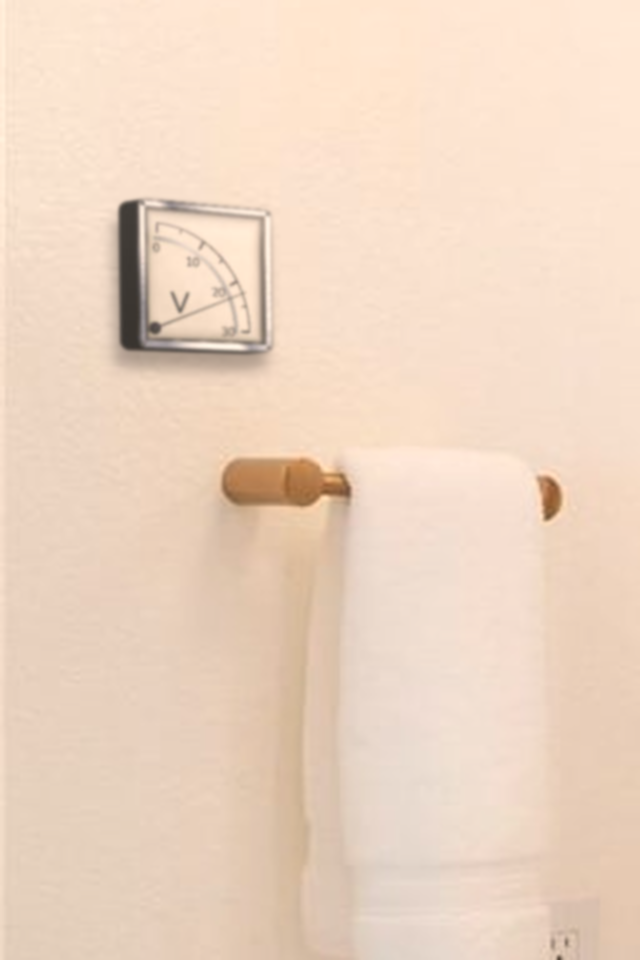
**22.5** V
